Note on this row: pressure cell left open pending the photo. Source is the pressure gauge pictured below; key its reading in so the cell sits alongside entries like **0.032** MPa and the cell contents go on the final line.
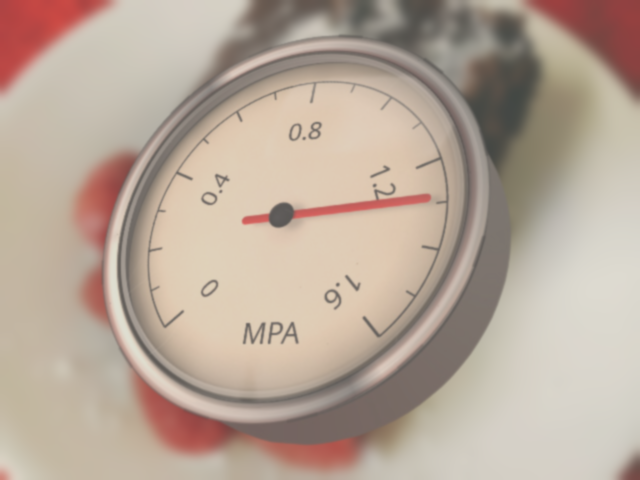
**1.3** MPa
